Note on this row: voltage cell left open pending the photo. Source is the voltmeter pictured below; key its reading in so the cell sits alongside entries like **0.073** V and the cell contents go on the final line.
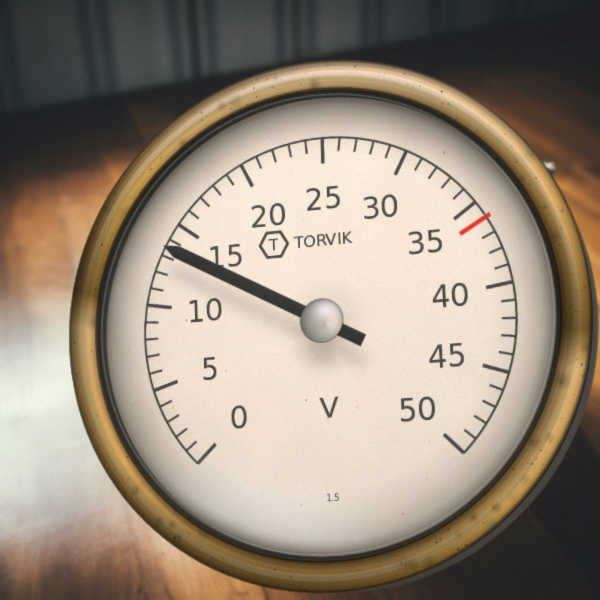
**13.5** V
